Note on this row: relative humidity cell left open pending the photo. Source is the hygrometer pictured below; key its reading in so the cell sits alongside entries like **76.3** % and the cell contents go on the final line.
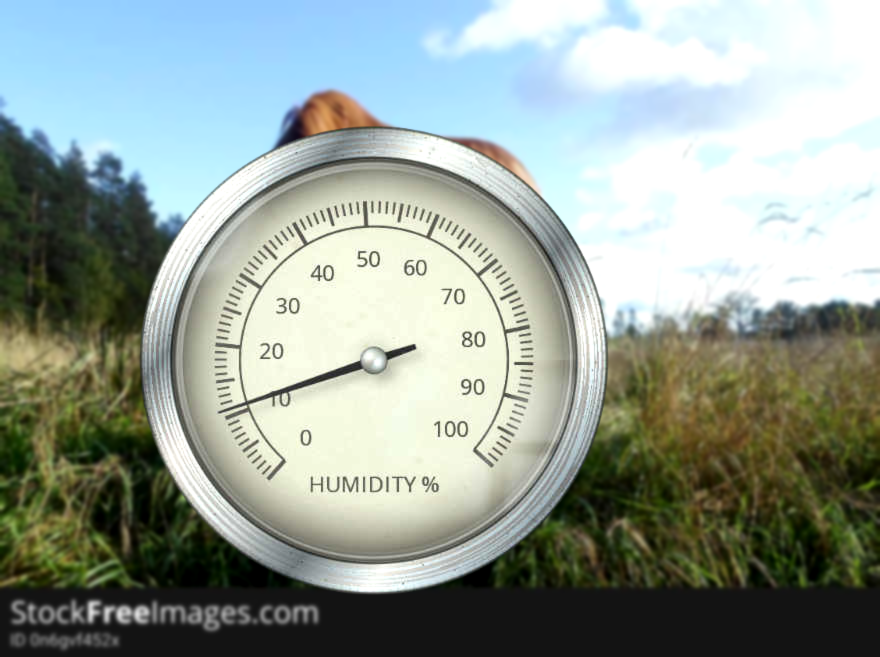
**11** %
